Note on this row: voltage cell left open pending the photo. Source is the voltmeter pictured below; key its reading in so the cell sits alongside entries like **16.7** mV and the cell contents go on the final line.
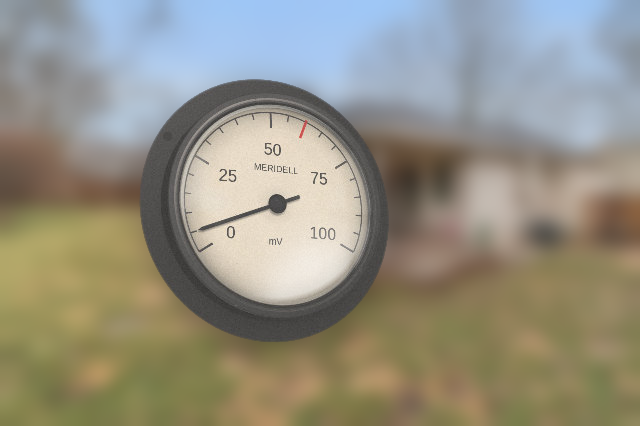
**5** mV
